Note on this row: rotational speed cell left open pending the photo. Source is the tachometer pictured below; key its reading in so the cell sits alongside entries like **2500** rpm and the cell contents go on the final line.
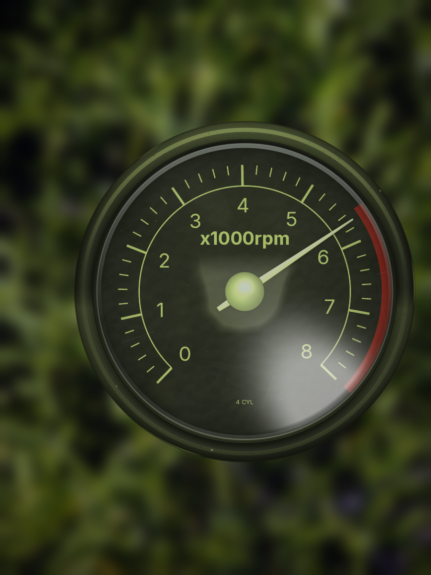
**5700** rpm
